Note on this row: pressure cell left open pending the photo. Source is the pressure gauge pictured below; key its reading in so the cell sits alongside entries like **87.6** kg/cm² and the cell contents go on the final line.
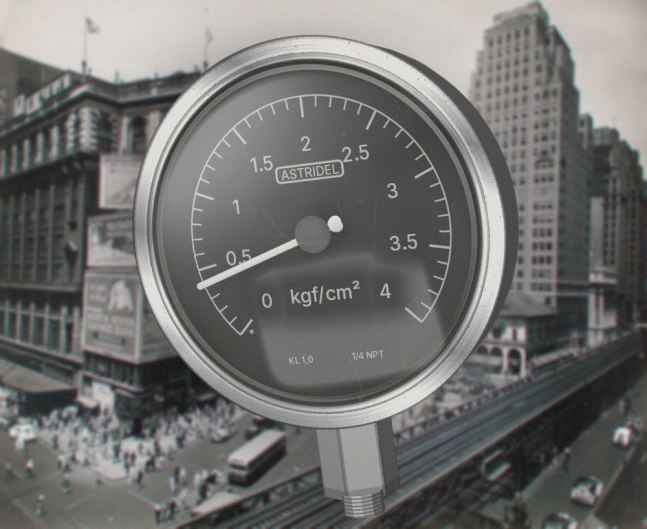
**0.4** kg/cm²
